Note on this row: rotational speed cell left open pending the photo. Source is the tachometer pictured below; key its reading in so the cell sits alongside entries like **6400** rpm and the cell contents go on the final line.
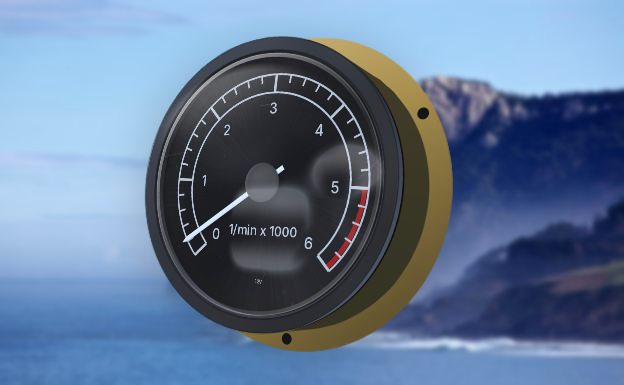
**200** rpm
